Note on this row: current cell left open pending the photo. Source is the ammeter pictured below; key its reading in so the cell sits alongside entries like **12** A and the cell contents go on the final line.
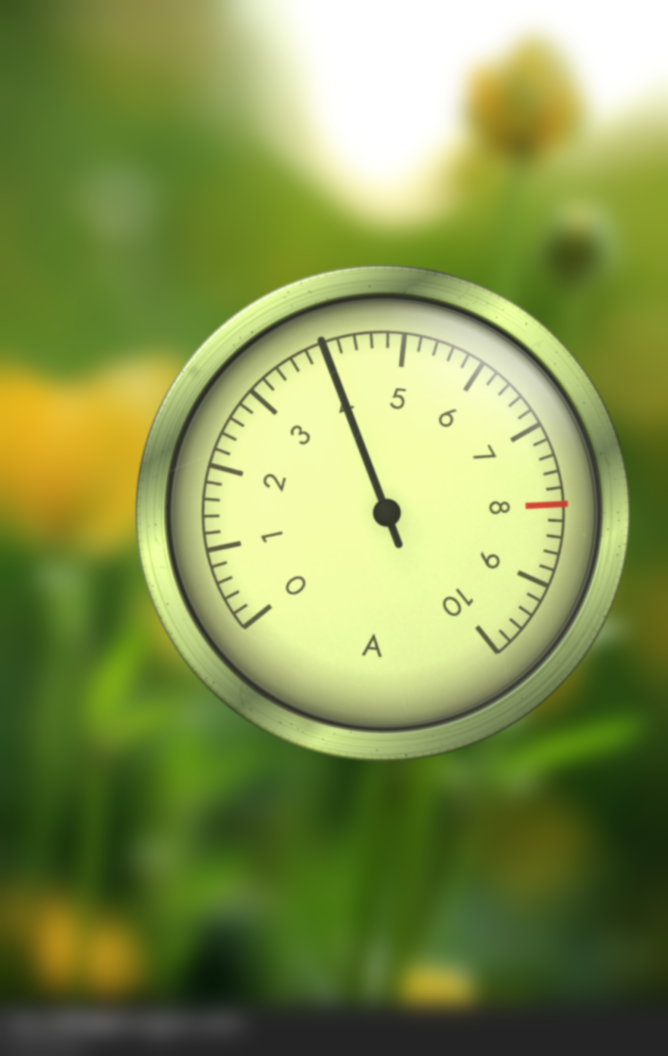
**4** A
